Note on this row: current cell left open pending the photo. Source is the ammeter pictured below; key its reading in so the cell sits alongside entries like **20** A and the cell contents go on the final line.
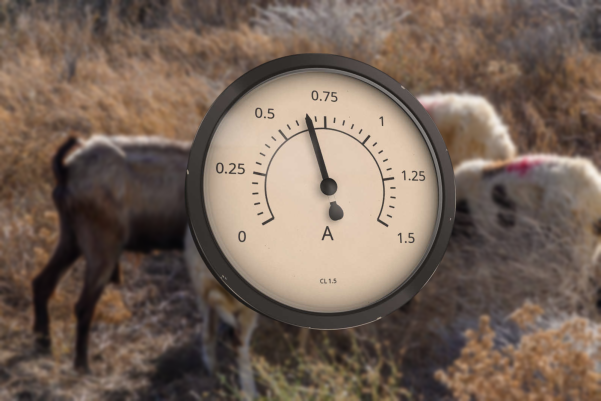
**0.65** A
